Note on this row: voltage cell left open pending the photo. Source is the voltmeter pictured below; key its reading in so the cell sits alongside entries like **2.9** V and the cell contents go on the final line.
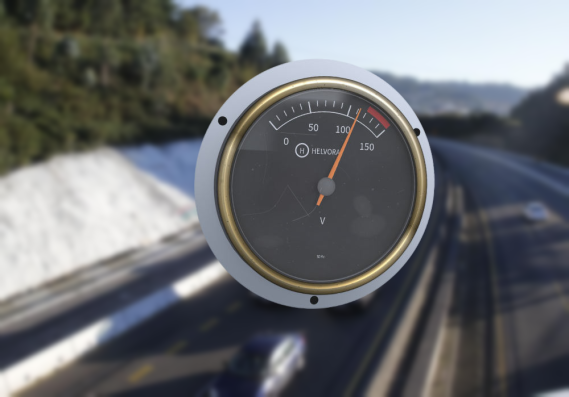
**110** V
